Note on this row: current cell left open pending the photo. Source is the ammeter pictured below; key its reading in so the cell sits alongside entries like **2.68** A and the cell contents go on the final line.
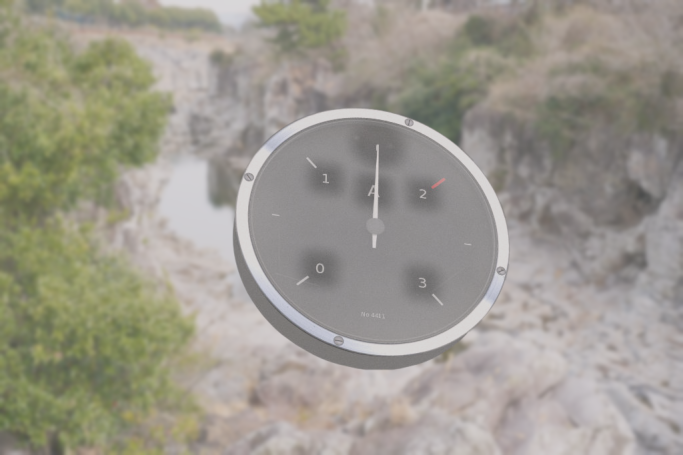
**1.5** A
